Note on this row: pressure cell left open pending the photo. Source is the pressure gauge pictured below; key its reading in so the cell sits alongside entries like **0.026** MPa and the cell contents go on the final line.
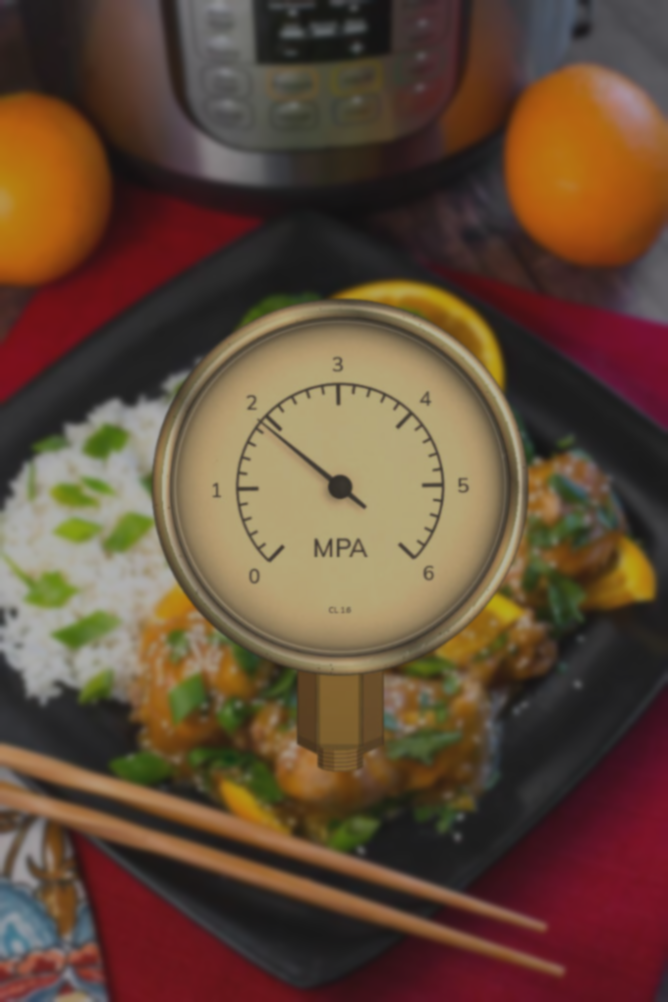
**1.9** MPa
